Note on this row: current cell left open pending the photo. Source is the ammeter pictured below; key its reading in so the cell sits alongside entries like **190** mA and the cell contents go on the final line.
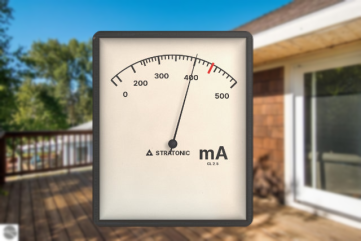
**400** mA
